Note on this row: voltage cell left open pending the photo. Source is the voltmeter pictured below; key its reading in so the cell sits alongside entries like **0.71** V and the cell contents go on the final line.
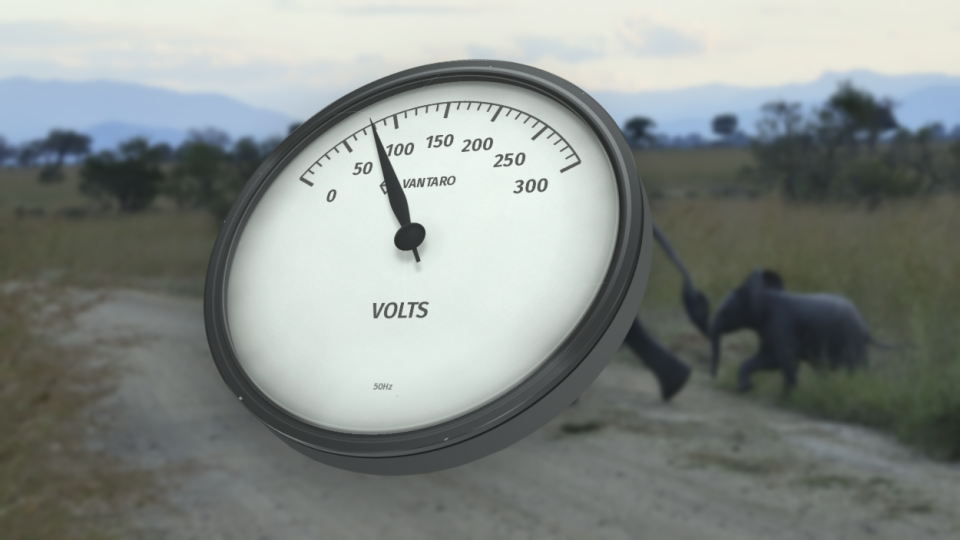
**80** V
